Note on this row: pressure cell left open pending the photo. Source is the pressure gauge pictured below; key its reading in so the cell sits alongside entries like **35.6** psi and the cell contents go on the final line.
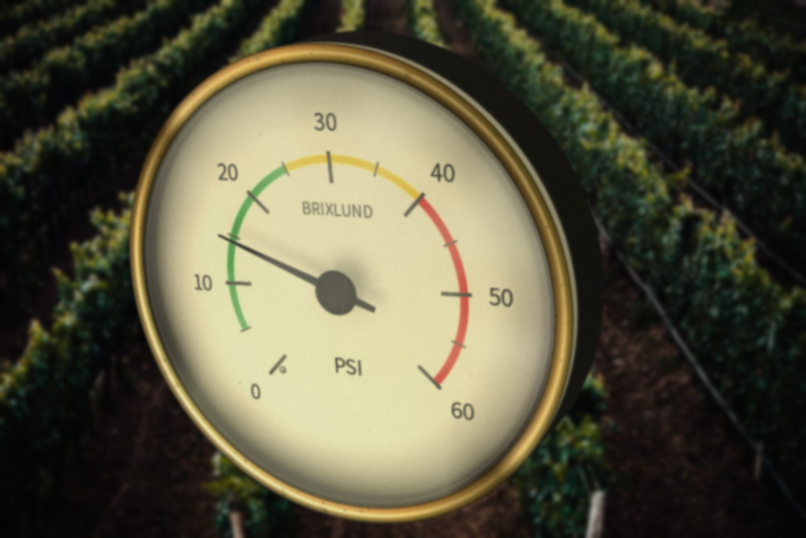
**15** psi
